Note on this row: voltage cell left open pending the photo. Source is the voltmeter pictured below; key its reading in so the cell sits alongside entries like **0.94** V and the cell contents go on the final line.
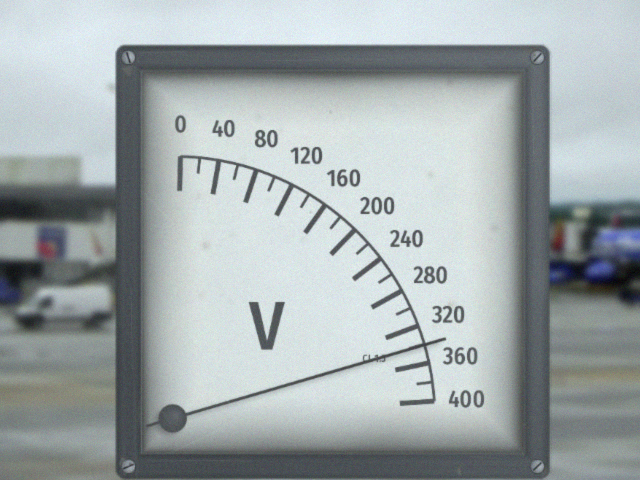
**340** V
